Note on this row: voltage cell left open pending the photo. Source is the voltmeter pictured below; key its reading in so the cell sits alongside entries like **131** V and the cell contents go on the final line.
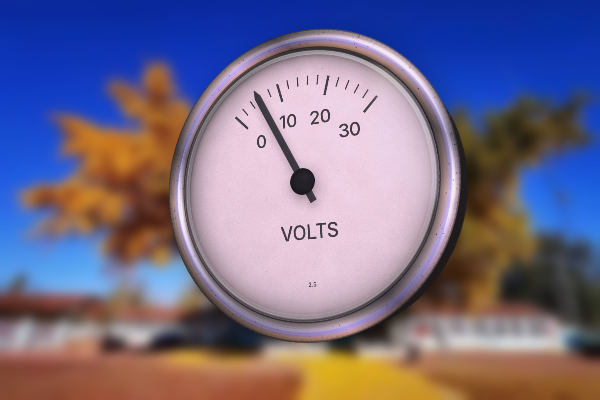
**6** V
